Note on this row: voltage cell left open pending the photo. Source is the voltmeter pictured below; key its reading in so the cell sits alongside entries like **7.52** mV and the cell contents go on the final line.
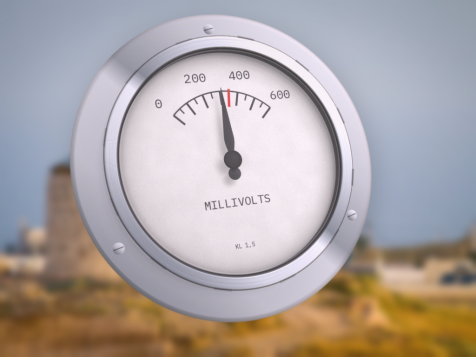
**300** mV
